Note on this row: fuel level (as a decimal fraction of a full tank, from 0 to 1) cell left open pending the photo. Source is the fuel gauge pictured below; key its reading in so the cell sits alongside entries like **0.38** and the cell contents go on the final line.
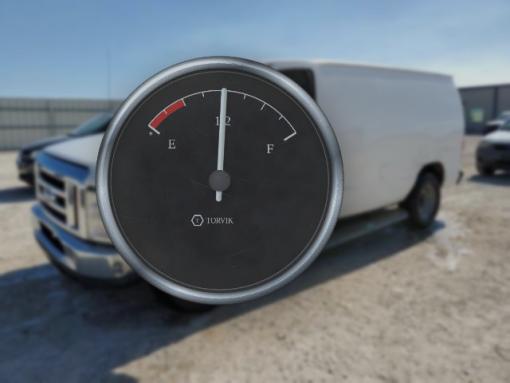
**0.5**
